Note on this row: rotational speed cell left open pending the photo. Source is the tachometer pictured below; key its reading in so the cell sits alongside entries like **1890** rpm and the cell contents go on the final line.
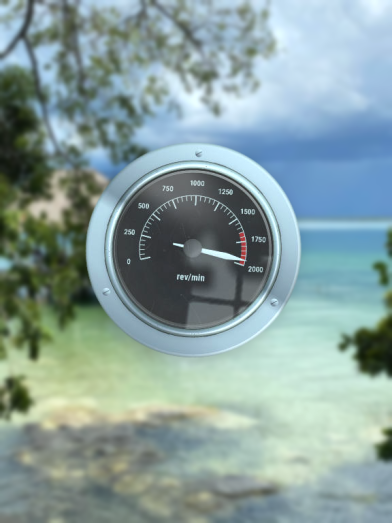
**1950** rpm
